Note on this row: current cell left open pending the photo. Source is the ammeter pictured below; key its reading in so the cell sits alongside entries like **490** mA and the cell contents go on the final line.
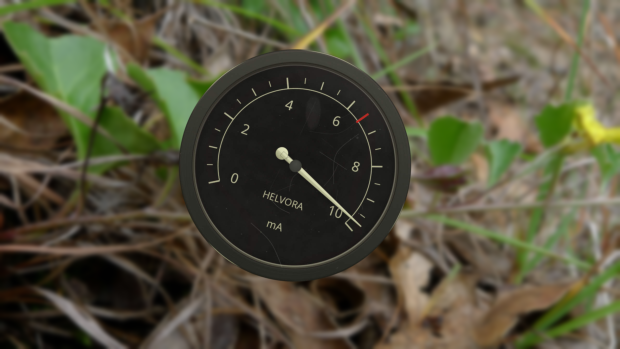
**9.75** mA
